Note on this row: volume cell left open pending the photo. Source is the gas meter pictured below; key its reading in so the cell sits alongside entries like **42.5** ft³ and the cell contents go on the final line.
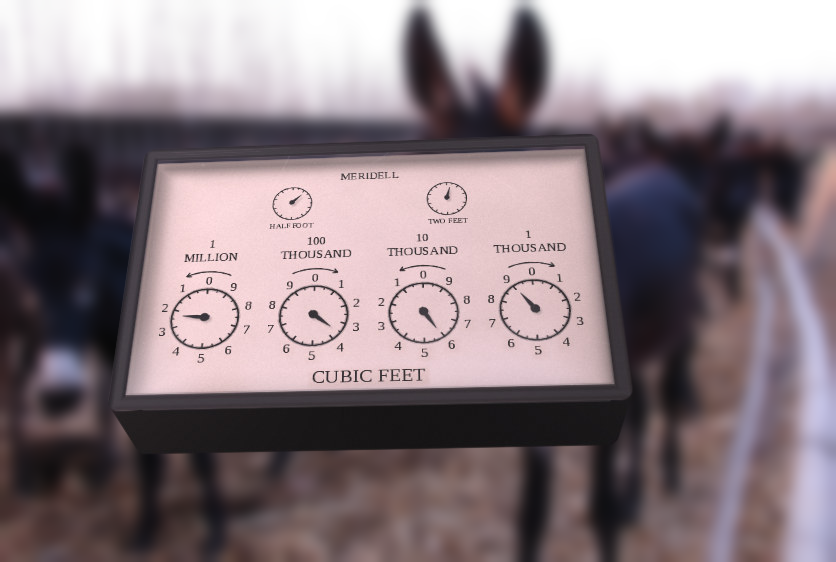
**235900** ft³
